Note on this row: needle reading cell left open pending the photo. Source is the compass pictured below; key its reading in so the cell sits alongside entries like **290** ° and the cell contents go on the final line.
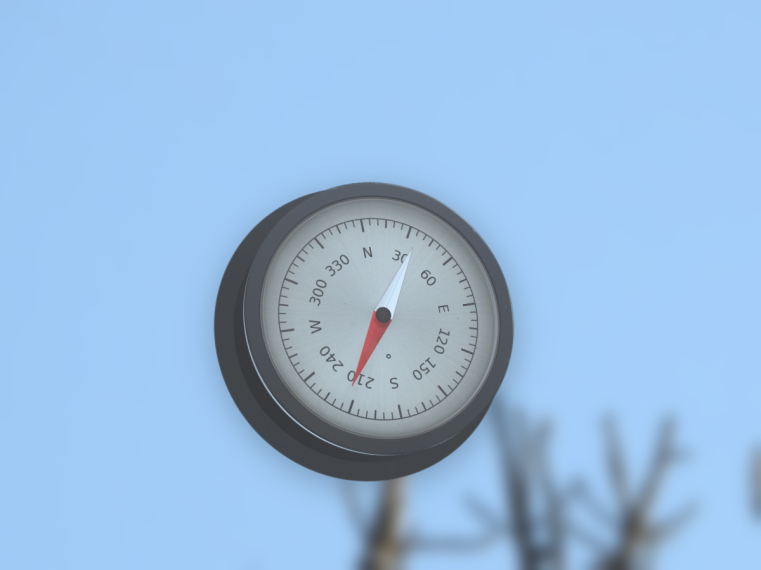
**215** °
